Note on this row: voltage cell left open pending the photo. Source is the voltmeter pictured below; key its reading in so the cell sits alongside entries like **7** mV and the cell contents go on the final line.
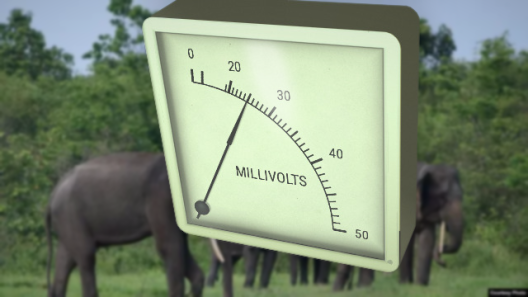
**25** mV
